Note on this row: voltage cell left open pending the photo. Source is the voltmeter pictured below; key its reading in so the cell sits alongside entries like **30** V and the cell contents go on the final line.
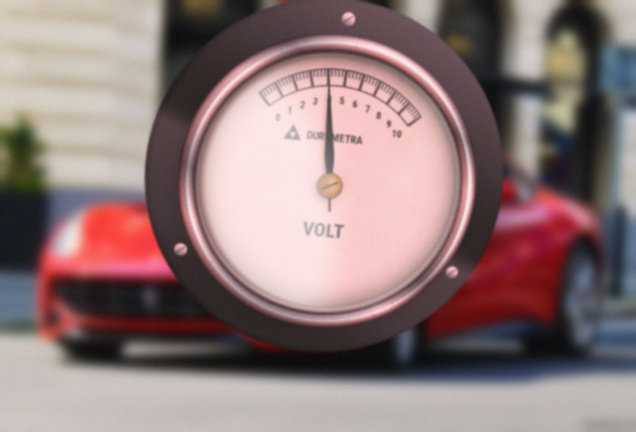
**4** V
